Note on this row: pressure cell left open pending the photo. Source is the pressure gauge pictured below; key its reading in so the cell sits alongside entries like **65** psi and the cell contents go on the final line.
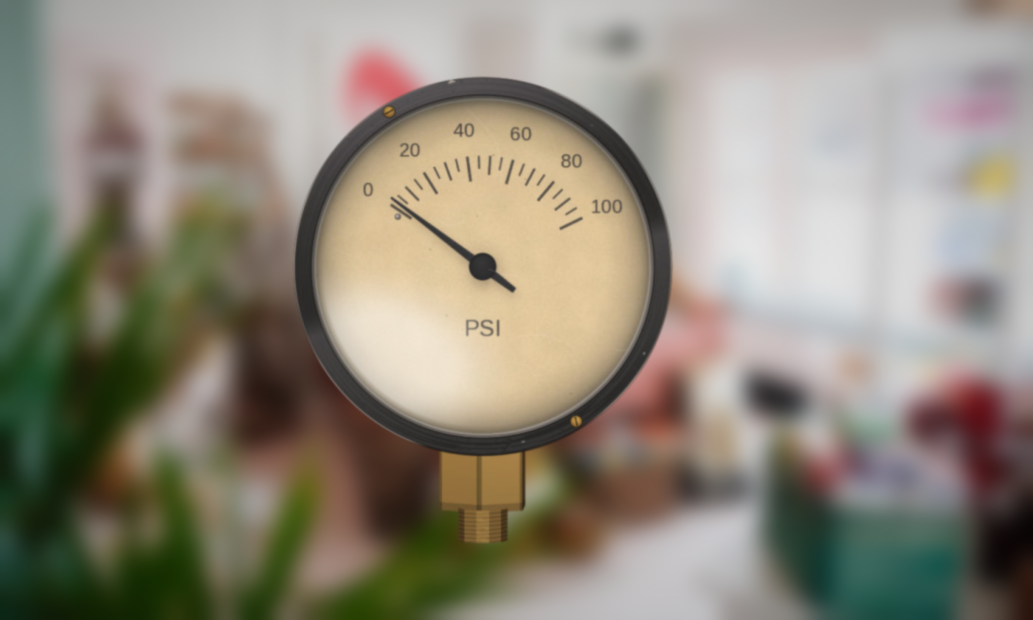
**2.5** psi
